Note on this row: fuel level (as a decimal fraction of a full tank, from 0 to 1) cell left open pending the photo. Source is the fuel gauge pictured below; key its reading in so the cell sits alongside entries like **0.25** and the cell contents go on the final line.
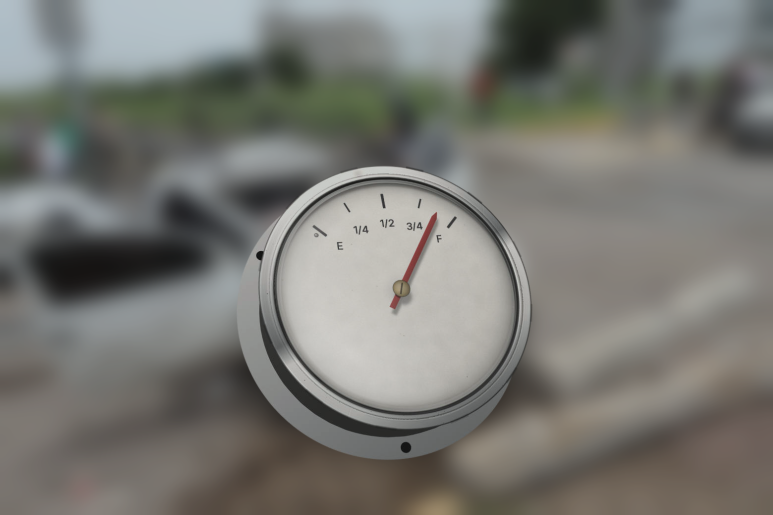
**0.875**
